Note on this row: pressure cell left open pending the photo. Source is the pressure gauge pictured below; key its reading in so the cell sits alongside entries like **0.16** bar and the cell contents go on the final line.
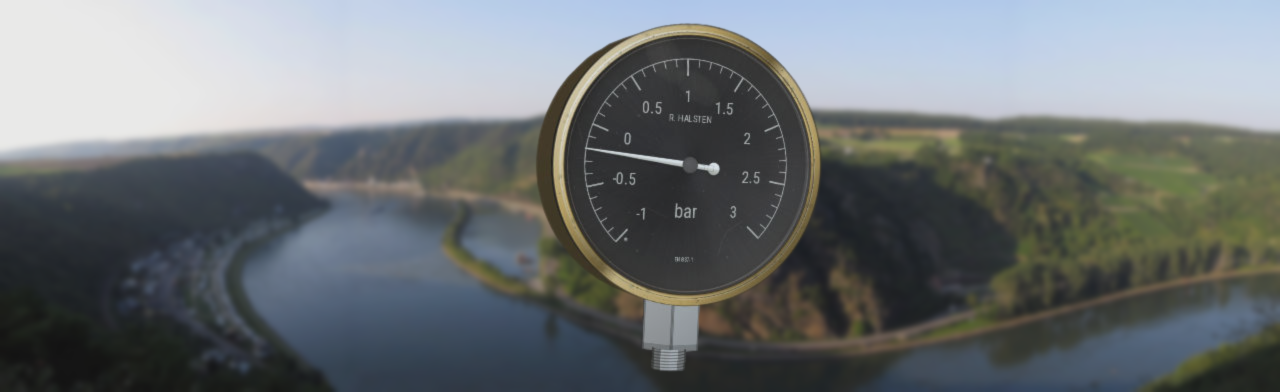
**-0.2** bar
